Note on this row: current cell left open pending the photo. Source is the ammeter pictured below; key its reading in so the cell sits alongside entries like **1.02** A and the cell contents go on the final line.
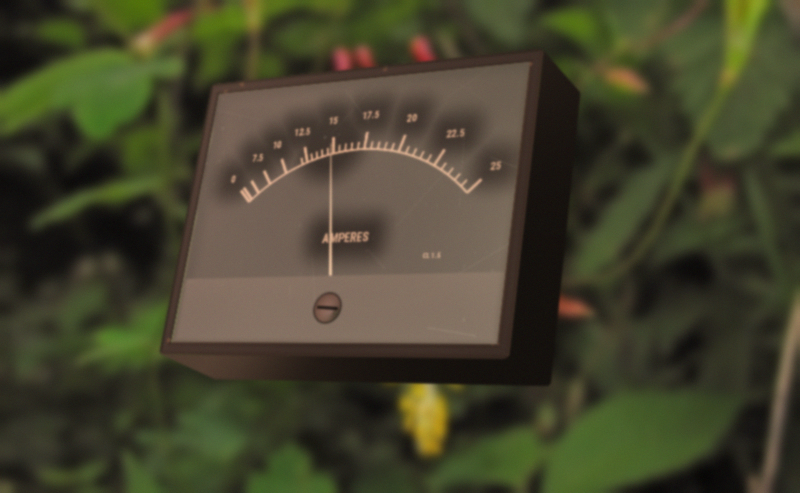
**15** A
